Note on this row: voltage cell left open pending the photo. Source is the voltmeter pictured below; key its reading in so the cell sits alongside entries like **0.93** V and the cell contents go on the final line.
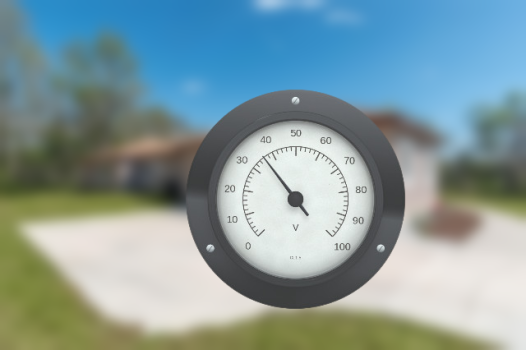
**36** V
